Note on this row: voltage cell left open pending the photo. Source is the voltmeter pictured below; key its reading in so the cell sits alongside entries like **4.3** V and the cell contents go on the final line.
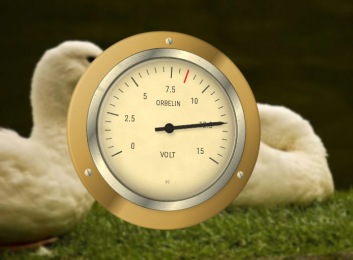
**12.5** V
